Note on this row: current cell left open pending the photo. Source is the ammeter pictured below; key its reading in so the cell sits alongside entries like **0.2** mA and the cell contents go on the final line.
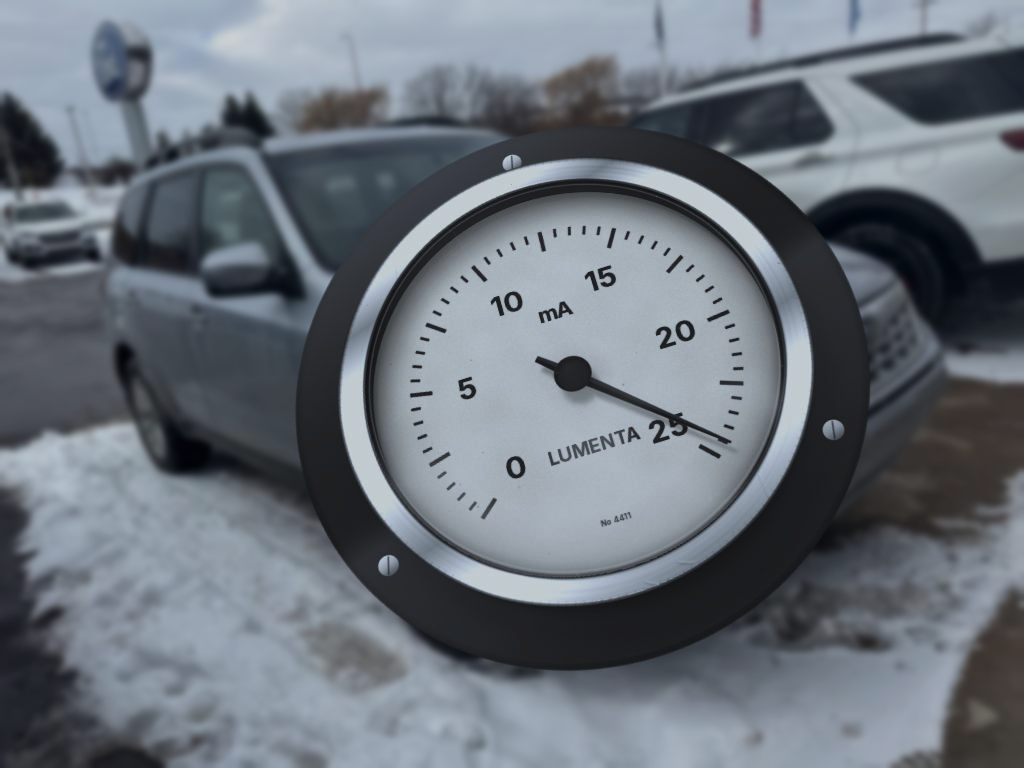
**24.5** mA
